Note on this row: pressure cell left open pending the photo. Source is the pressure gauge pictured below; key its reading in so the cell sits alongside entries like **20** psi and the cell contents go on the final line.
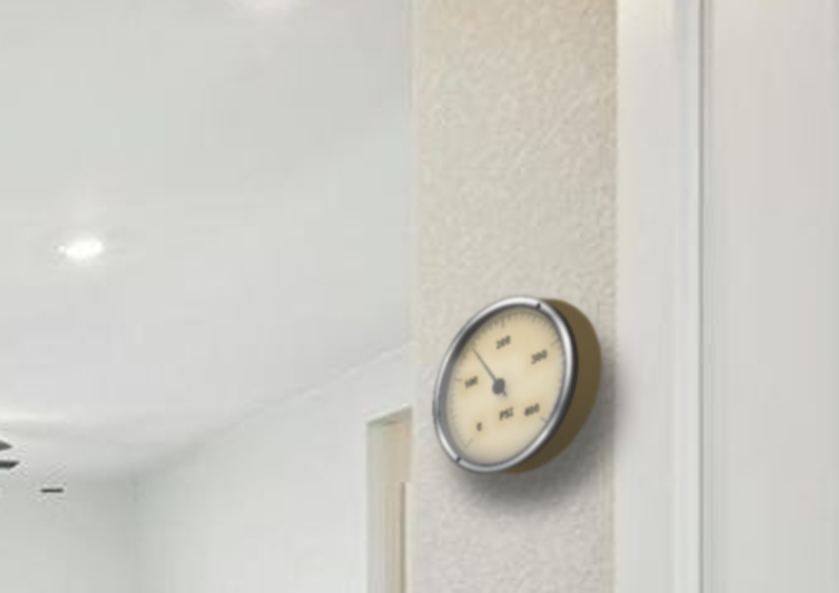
**150** psi
